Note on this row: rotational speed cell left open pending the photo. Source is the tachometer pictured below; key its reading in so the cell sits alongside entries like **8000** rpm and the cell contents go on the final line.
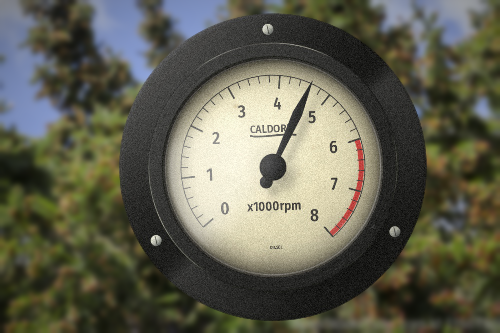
**4600** rpm
